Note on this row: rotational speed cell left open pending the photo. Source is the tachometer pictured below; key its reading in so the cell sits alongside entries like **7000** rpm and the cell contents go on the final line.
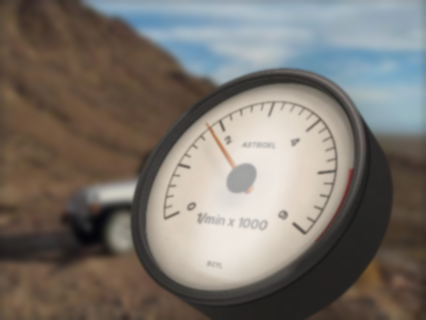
**1800** rpm
